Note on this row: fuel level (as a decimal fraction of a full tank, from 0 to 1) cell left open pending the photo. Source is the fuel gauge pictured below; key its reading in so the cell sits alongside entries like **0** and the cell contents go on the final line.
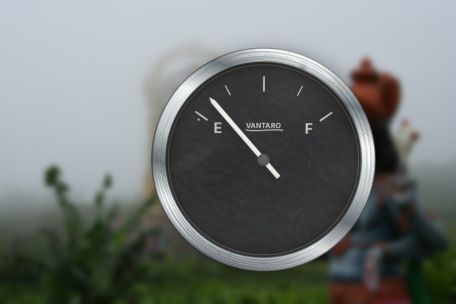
**0.125**
